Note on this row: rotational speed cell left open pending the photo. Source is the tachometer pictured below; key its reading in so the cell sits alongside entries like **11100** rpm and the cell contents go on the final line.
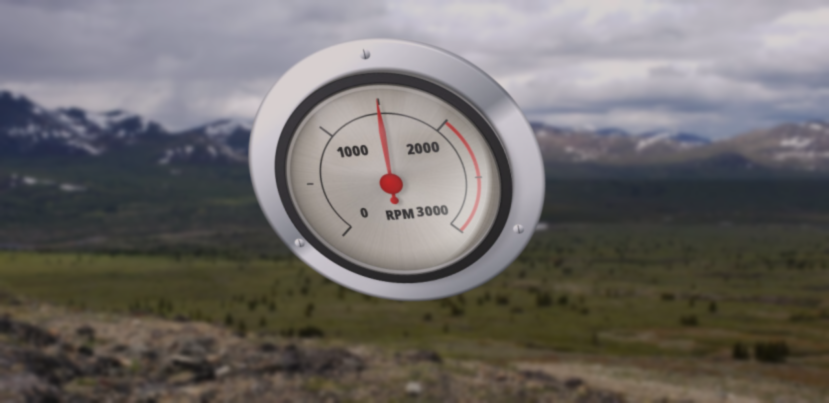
**1500** rpm
